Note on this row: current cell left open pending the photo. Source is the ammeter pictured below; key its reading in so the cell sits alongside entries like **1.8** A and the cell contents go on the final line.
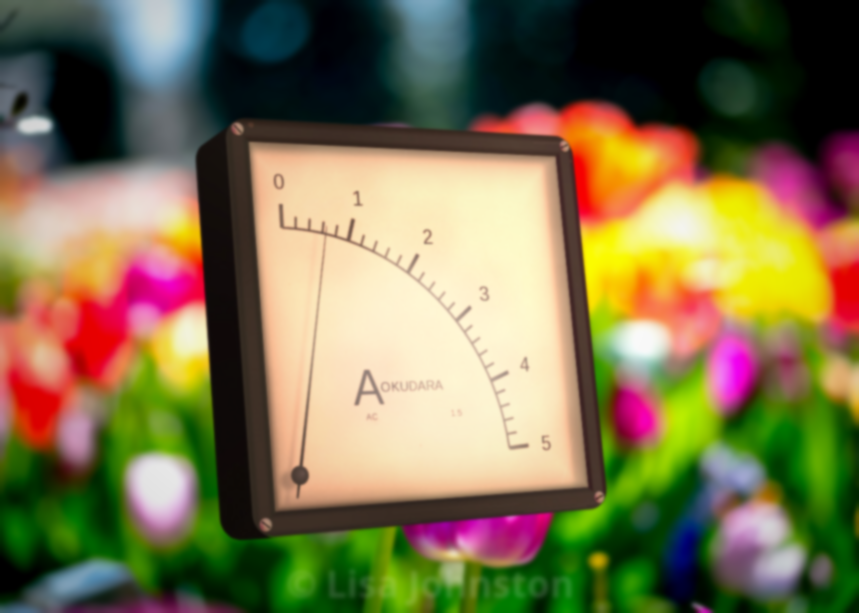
**0.6** A
